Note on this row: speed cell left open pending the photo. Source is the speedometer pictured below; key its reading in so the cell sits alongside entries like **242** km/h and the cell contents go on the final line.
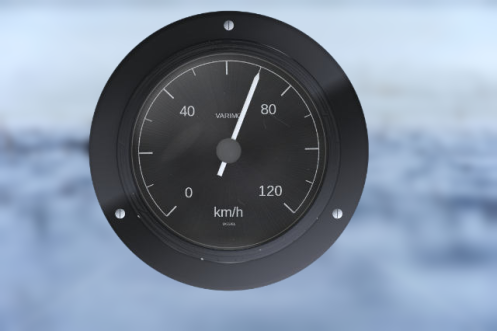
**70** km/h
